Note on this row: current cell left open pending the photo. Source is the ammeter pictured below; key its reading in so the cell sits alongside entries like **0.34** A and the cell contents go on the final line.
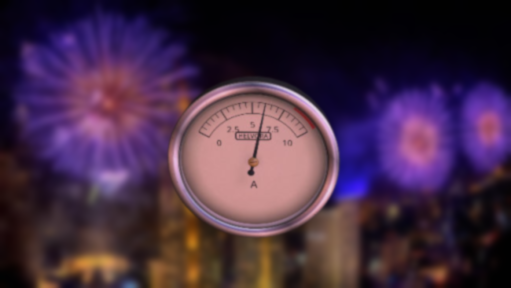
**6** A
